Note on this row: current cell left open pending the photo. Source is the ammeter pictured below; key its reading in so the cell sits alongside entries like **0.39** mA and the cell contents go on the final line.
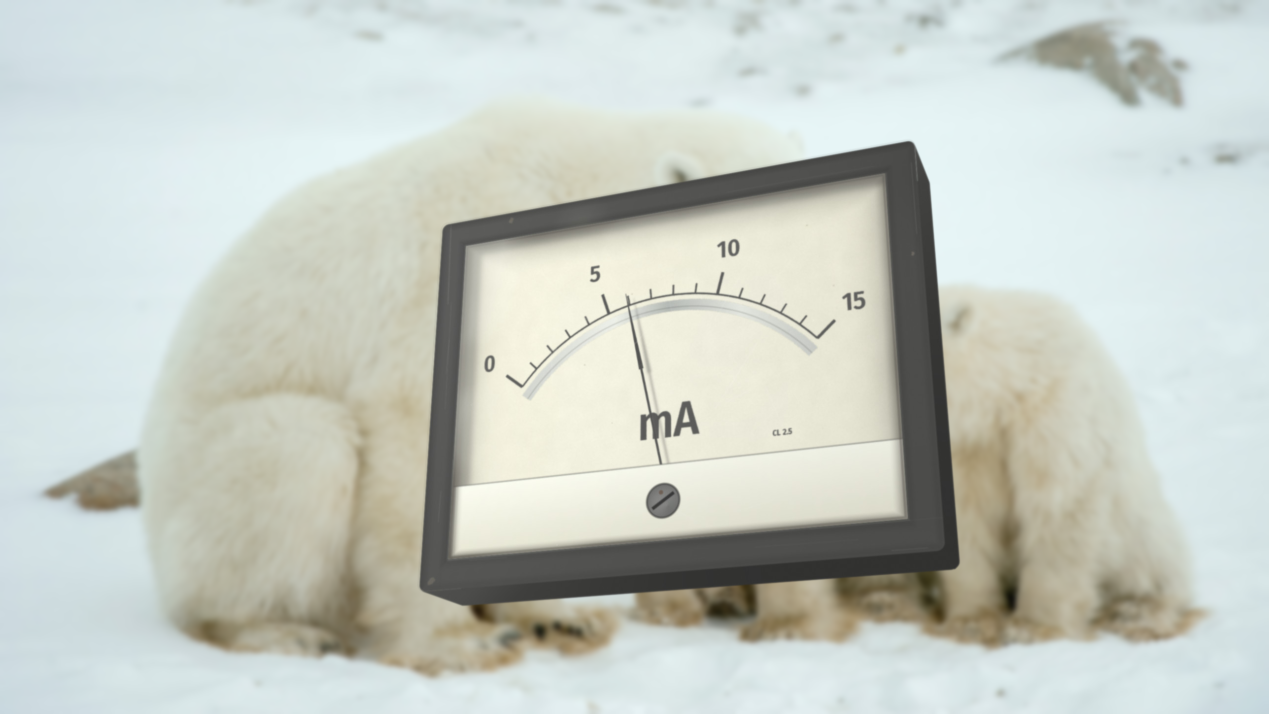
**6** mA
